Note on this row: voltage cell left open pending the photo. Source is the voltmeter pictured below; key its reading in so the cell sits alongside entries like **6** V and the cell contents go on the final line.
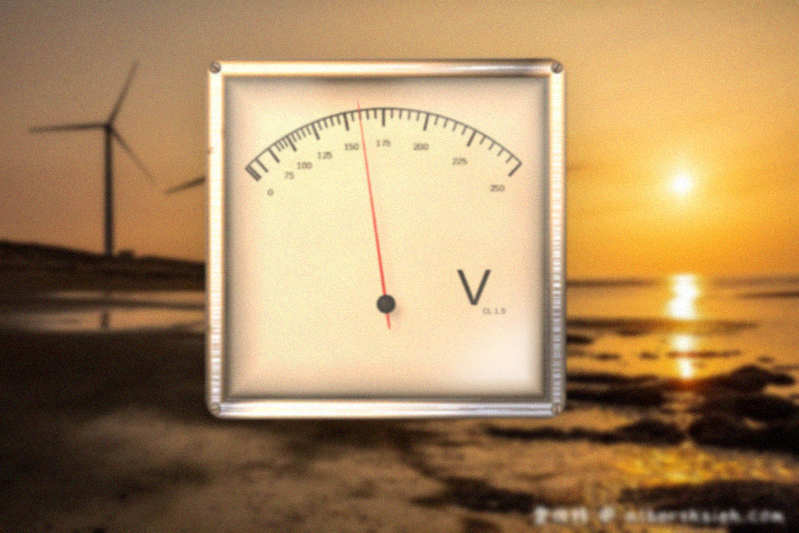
**160** V
